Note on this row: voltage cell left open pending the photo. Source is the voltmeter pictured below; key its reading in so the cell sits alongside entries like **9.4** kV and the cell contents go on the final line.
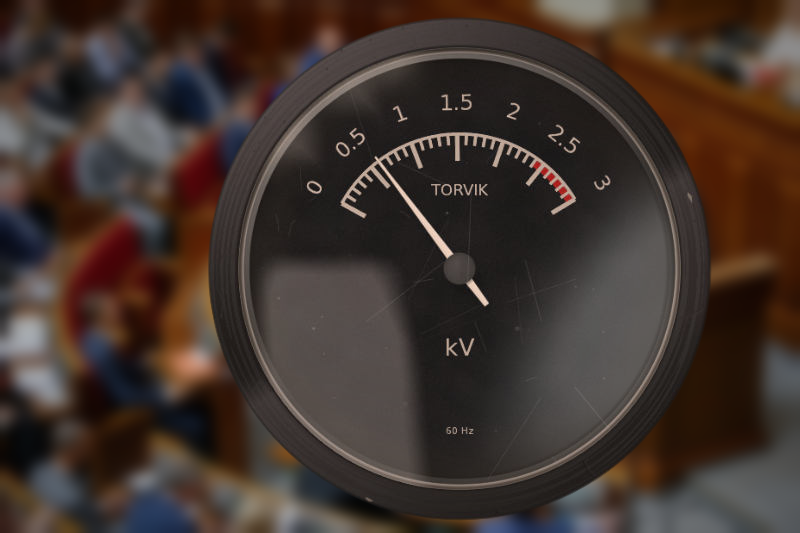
**0.6** kV
